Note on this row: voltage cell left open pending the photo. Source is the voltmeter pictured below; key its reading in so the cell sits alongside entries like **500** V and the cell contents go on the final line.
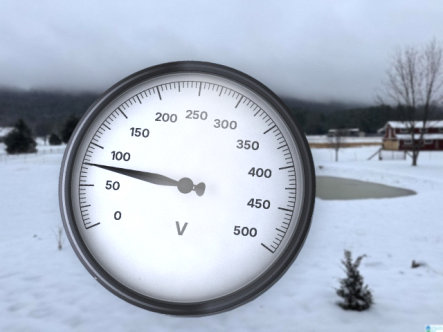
**75** V
